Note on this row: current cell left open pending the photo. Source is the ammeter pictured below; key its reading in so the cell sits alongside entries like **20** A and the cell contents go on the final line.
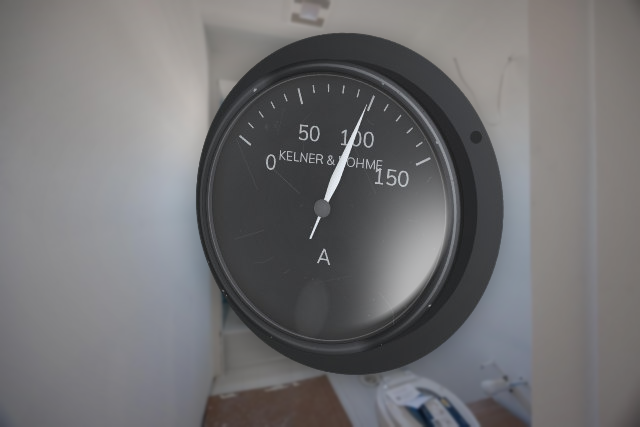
**100** A
